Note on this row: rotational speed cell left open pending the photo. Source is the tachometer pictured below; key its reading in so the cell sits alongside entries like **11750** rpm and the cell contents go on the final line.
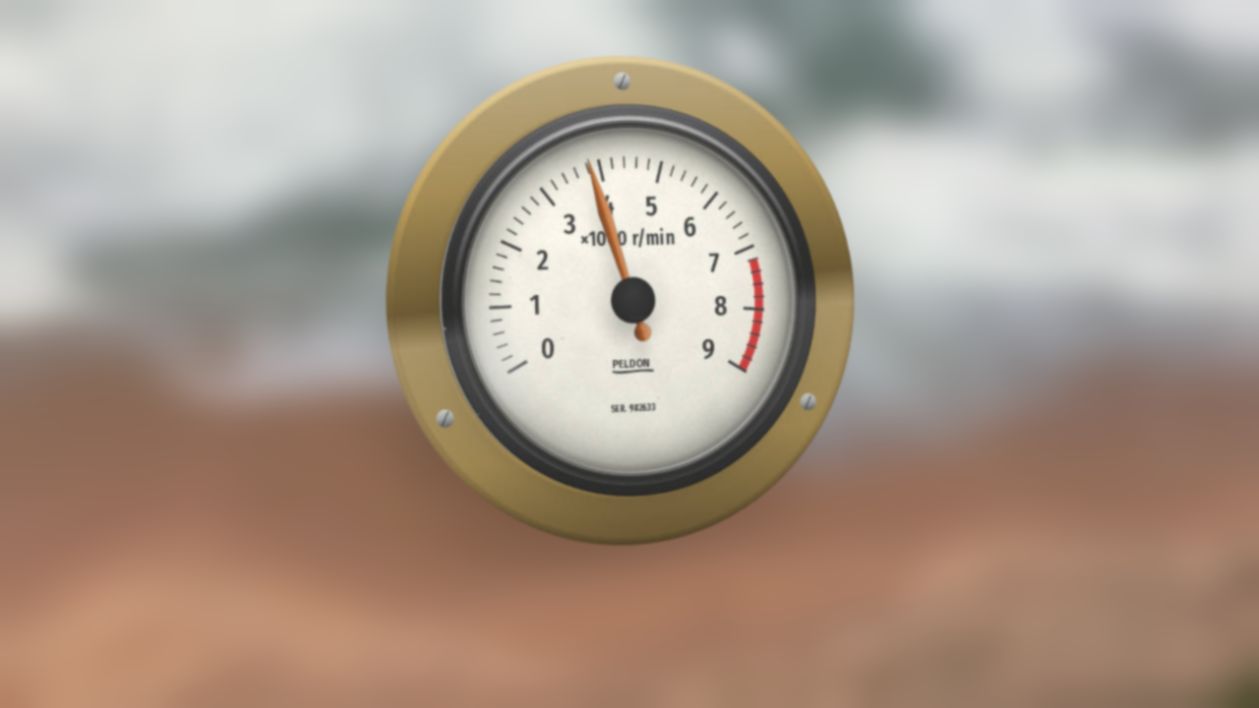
**3800** rpm
